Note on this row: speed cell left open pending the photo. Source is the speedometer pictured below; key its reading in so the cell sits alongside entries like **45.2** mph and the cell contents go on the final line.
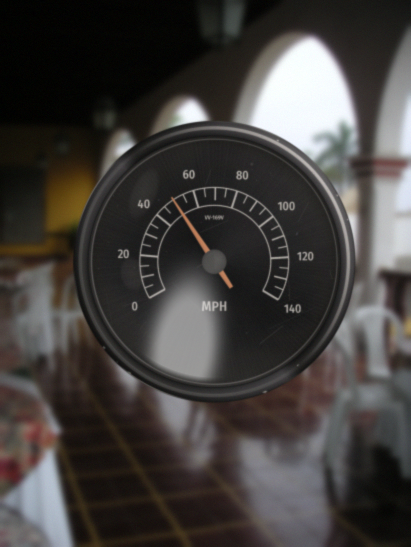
**50** mph
